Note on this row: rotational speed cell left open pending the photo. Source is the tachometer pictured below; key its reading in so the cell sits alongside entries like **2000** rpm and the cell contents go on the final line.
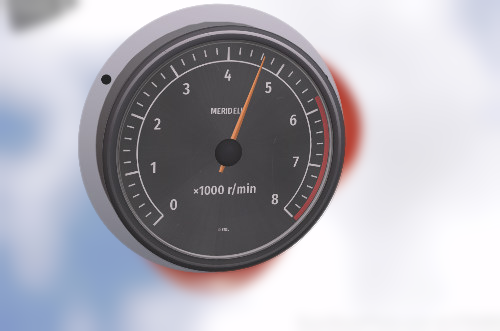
**4600** rpm
